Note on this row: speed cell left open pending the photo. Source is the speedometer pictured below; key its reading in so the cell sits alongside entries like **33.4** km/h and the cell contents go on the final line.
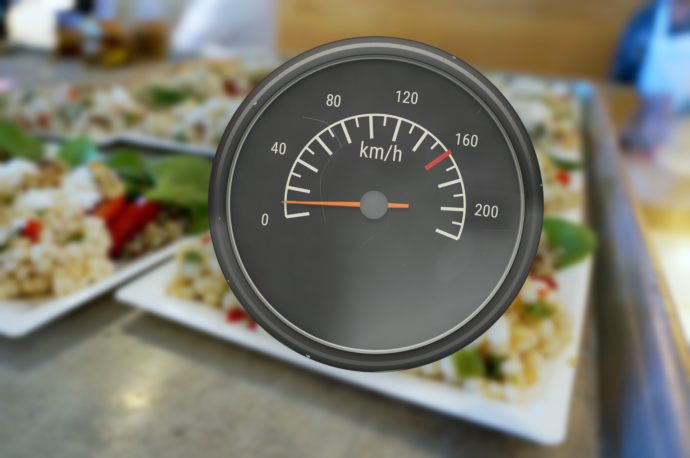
**10** km/h
